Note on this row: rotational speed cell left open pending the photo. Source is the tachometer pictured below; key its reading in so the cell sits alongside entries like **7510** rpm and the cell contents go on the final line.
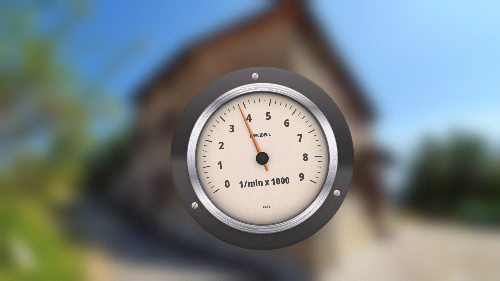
**3800** rpm
